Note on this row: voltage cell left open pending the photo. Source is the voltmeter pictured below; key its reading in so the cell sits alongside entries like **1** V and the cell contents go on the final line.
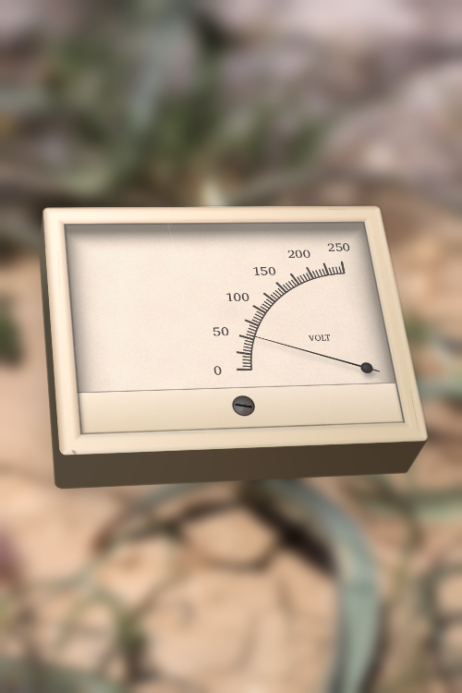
**50** V
